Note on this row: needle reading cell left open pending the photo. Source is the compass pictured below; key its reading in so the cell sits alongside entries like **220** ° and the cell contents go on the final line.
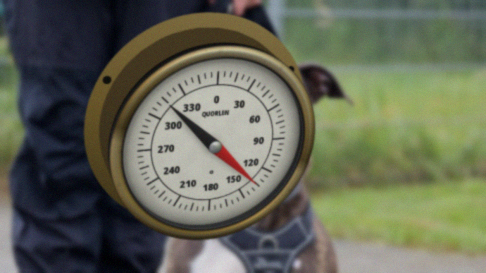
**135** °
